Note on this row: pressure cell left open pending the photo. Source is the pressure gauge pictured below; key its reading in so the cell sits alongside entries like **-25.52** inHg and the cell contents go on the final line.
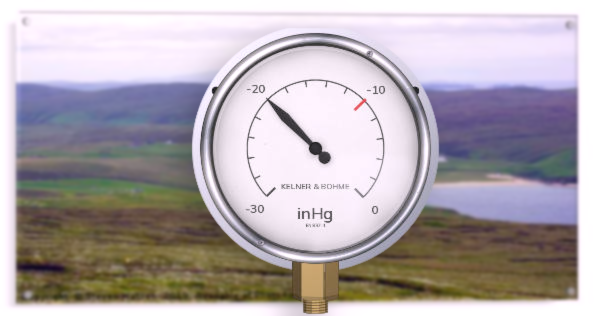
**-20** inHg
